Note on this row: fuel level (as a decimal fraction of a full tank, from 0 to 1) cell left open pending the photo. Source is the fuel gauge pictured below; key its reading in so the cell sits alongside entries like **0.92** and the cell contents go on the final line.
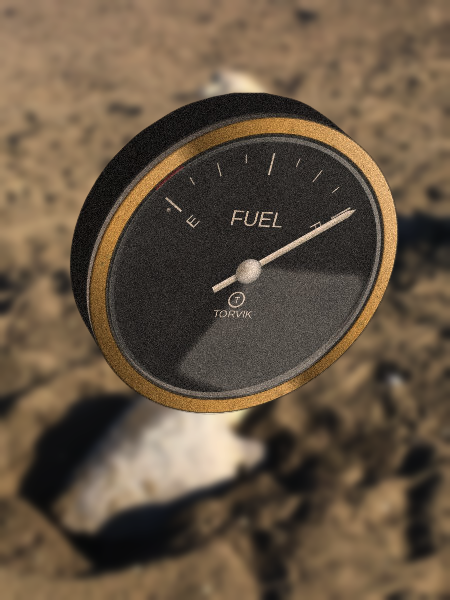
**1**
